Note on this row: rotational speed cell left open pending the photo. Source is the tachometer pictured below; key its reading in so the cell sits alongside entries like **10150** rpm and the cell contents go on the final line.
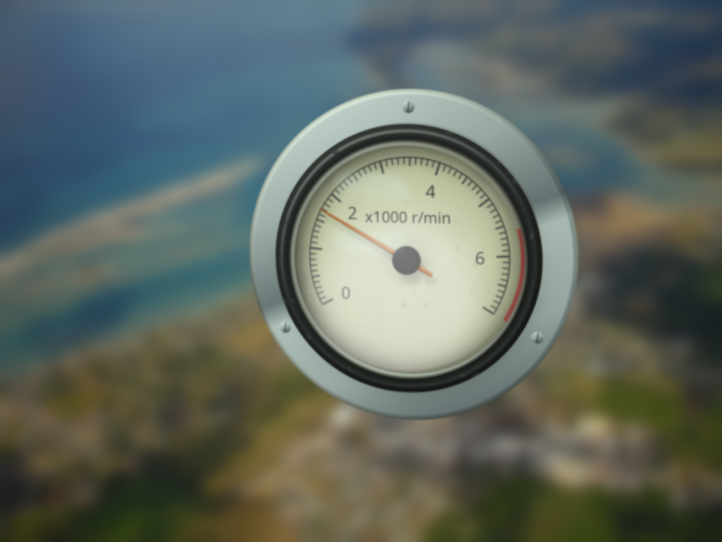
**1700** rpm
